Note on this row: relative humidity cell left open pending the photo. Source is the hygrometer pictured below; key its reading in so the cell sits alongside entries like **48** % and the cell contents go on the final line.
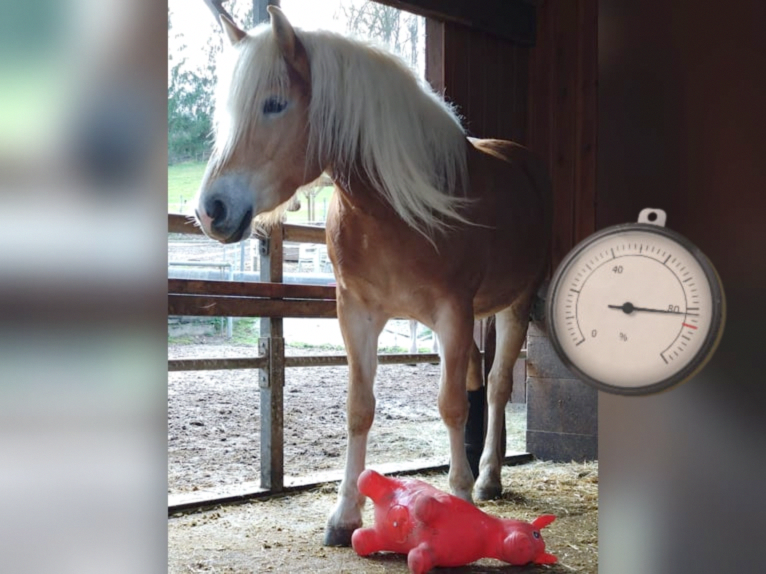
**82** %
